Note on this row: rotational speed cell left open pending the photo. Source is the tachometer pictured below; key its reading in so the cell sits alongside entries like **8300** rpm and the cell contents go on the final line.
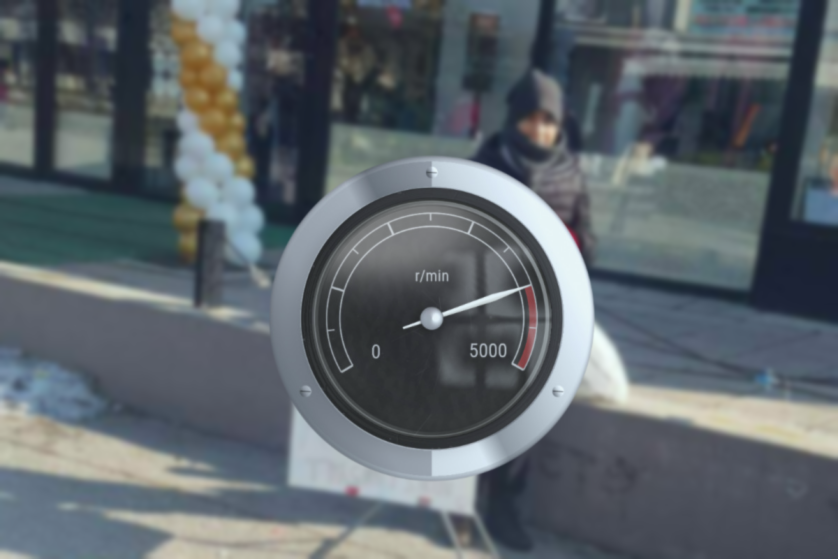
**4000** rpm
